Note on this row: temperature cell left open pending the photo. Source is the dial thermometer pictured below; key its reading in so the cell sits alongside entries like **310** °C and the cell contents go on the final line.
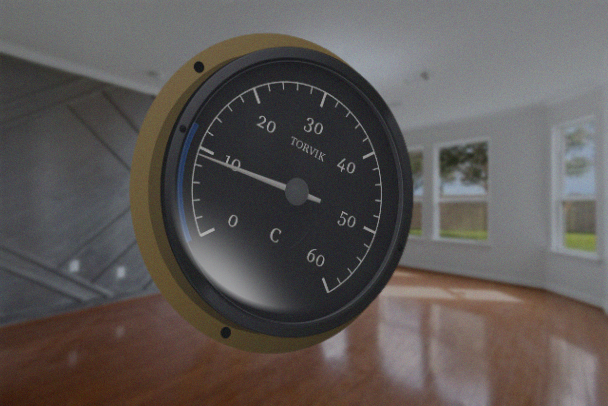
**9** °C
